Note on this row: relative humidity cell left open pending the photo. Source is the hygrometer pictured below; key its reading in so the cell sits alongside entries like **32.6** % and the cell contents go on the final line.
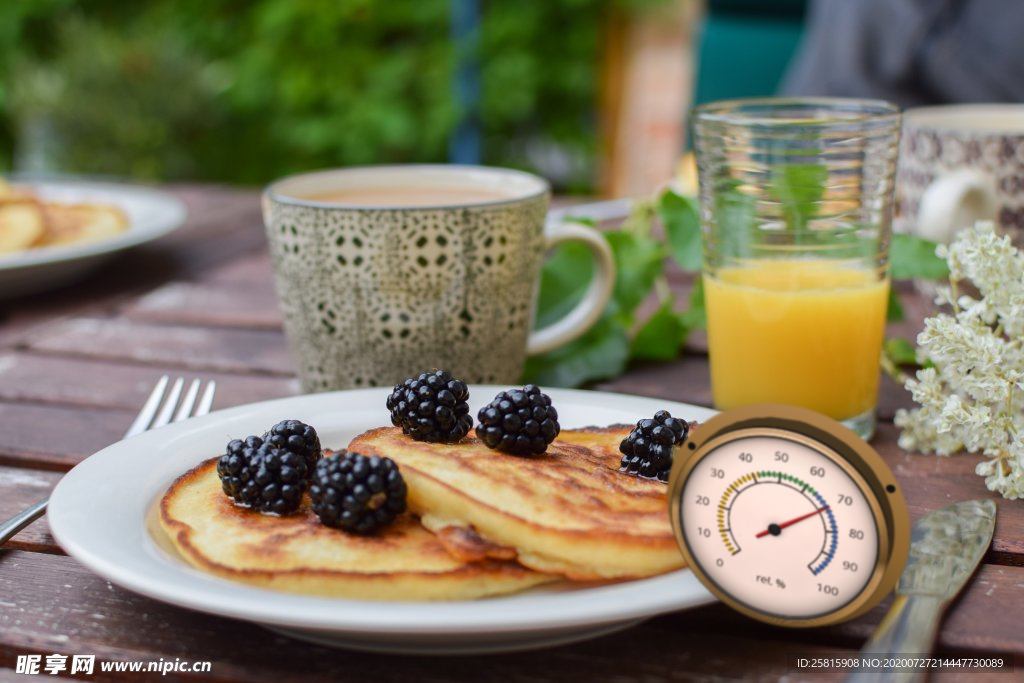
**70** %
